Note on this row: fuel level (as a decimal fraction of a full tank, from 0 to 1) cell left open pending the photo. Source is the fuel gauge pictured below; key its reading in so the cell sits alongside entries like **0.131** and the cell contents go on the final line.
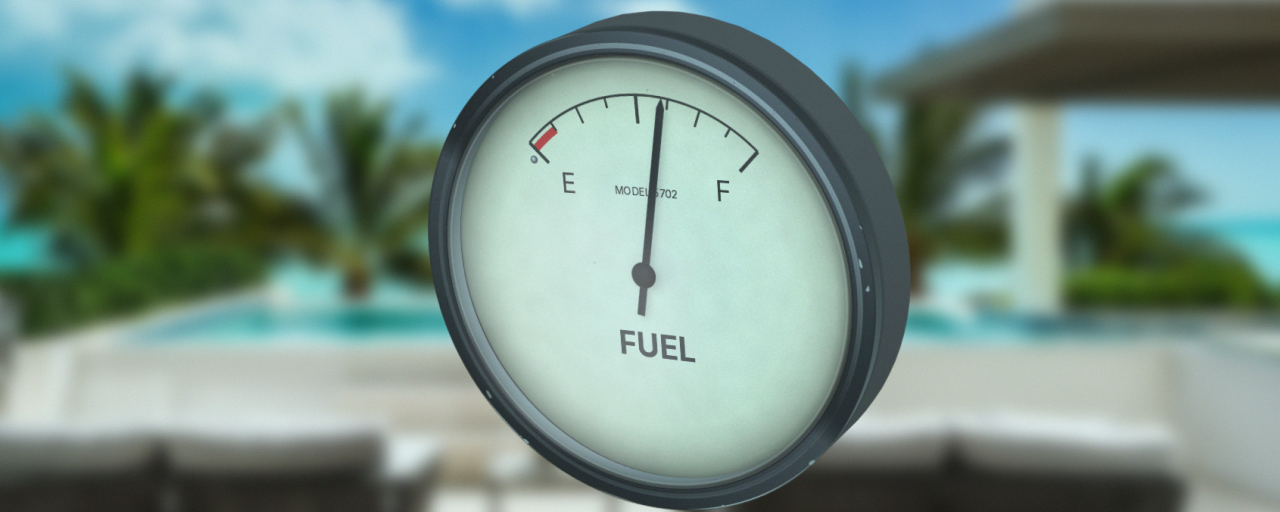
**0.625**
